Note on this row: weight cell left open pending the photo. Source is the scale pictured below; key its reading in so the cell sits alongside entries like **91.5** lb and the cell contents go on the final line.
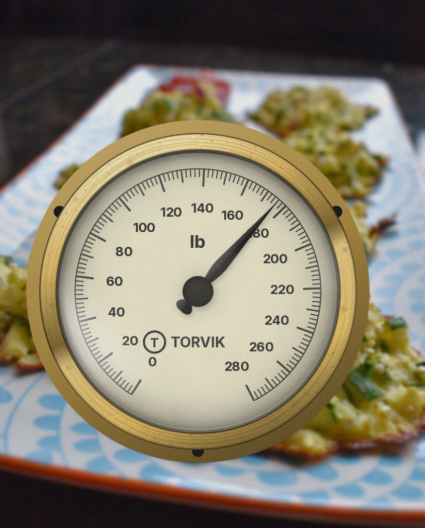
**176** lb
